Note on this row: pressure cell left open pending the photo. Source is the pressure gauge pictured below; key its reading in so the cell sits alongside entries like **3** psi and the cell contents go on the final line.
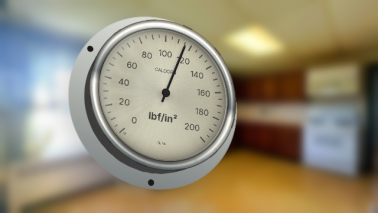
**115** psi
